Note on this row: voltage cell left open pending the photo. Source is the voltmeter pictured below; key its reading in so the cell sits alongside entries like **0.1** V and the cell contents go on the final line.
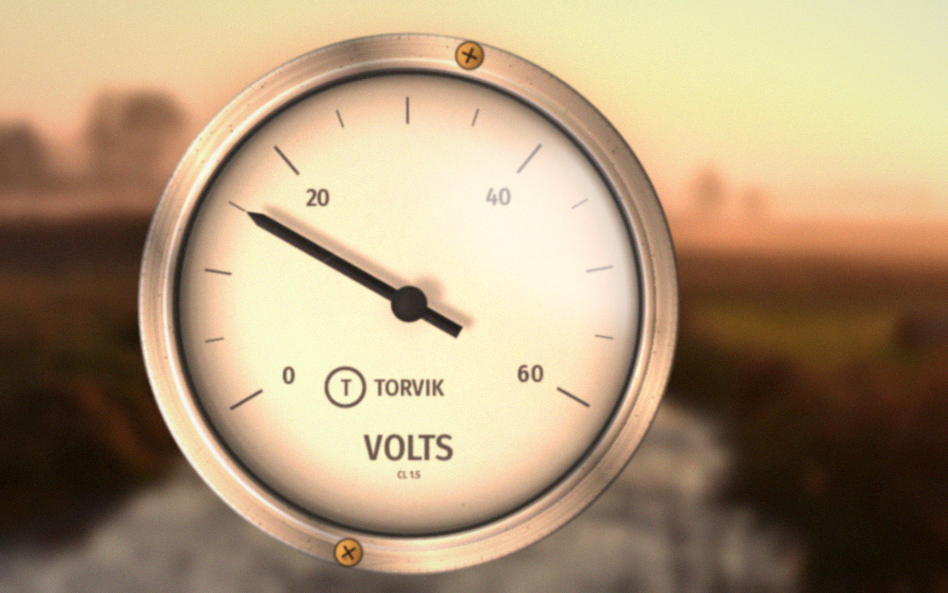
**15** V
